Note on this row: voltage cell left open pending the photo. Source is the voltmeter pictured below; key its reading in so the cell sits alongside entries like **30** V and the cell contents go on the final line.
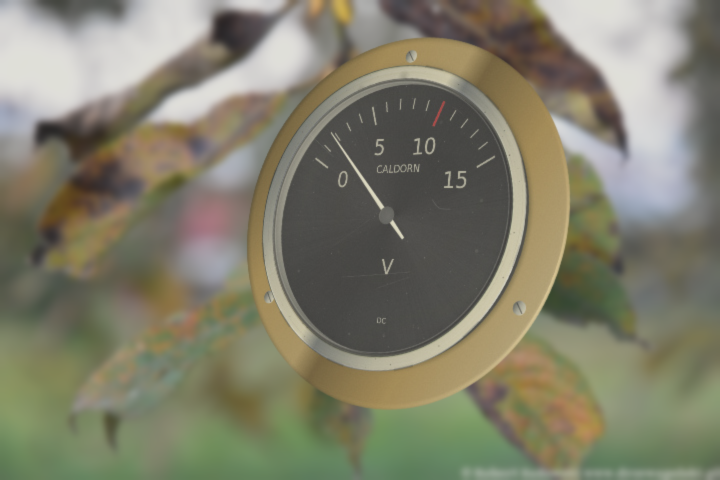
**2** V
